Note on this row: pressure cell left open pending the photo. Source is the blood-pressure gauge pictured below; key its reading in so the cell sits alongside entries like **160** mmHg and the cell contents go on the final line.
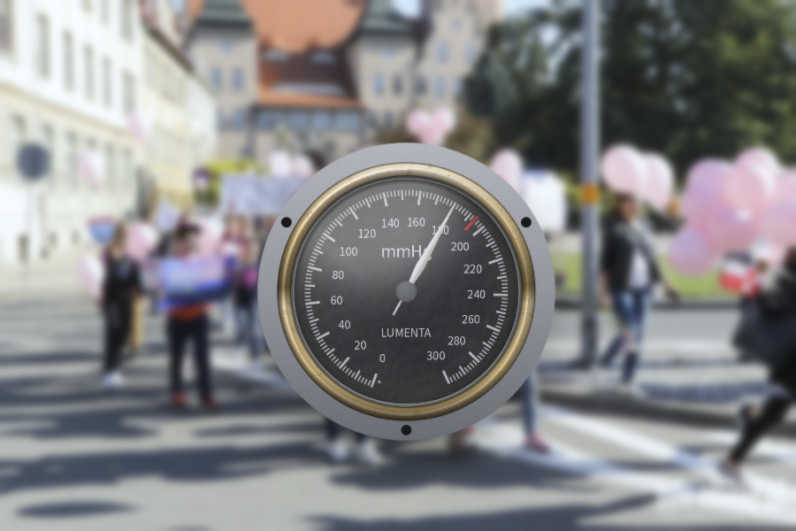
**180** mmHg
